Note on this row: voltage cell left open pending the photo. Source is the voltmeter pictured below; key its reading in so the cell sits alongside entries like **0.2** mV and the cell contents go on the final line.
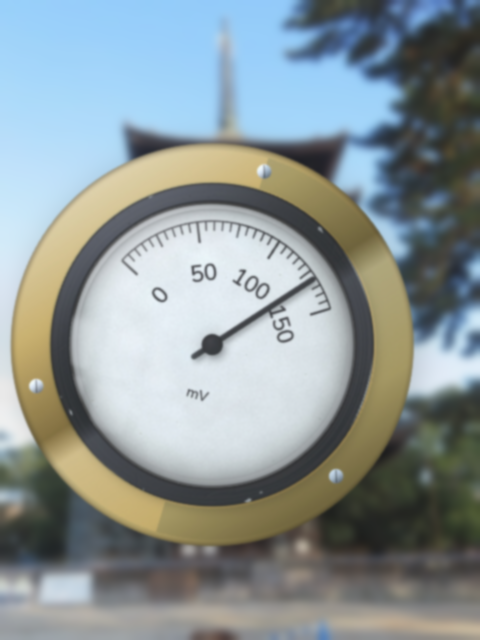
**130** mV
